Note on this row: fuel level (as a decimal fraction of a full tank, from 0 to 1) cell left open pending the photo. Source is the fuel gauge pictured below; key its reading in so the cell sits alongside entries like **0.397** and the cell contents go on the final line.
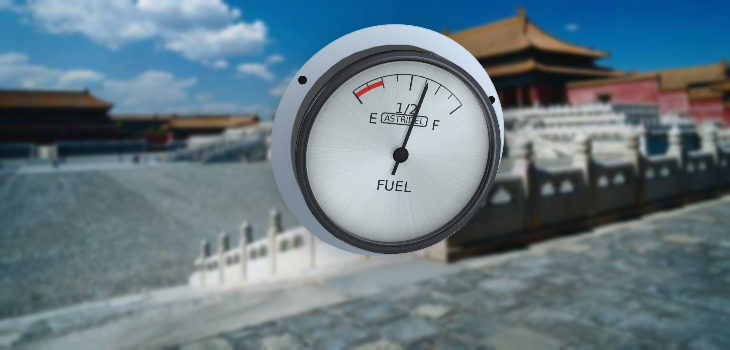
**0.625**
